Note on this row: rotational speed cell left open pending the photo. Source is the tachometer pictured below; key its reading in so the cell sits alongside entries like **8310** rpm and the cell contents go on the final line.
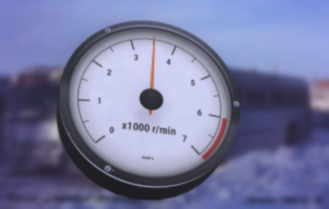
**3500** rpm
